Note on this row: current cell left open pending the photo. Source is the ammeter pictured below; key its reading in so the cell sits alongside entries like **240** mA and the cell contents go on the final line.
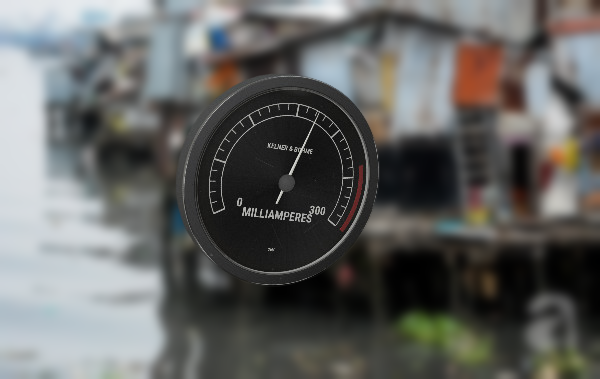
**170** mA
